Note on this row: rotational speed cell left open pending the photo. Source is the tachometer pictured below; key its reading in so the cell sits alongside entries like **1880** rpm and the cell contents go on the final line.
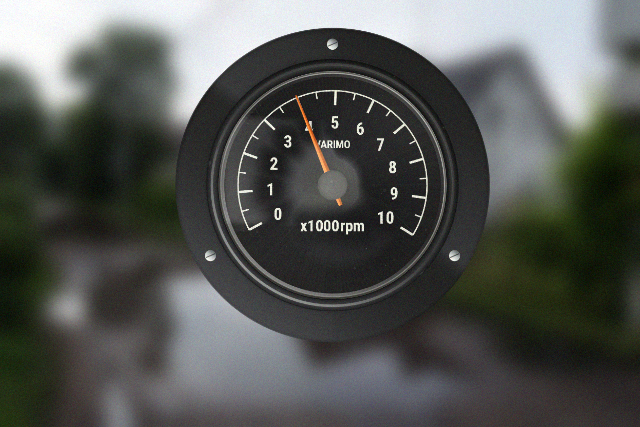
**4000** rpm
